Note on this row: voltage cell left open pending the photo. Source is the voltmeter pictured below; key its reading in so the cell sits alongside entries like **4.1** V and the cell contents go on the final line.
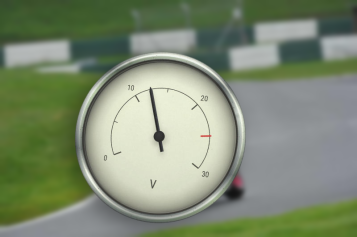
**12.5** V
